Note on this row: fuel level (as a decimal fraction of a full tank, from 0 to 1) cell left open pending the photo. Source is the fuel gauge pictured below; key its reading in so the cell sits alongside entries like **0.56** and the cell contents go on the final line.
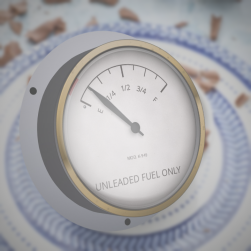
**0.125**
